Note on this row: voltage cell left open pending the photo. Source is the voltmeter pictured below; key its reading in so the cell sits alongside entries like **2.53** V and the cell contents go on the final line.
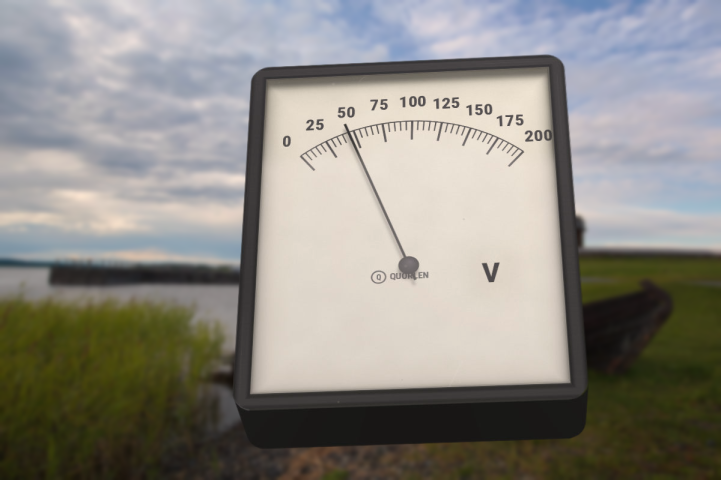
**45** V
